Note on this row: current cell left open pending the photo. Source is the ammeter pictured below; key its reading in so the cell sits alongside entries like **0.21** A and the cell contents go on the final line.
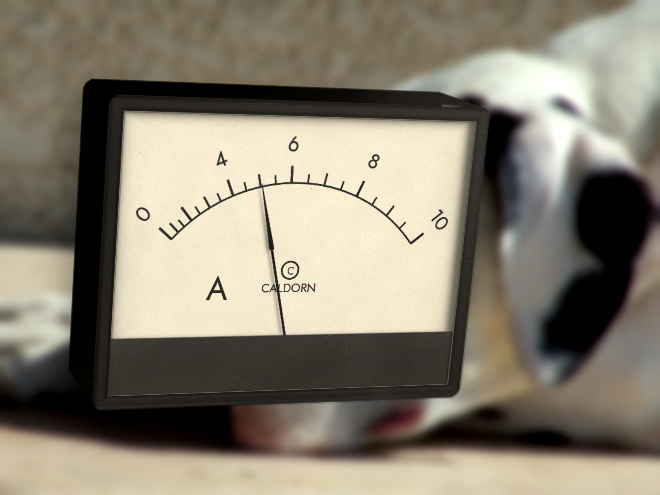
**5** A
